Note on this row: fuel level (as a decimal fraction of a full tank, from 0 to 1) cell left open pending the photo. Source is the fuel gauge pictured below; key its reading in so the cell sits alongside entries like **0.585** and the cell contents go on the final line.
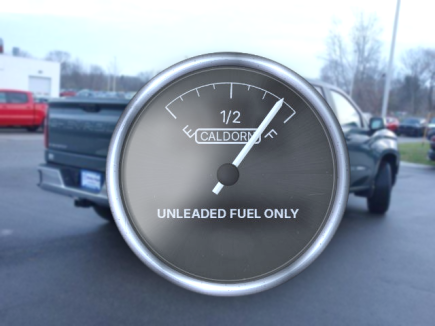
**0.875**
